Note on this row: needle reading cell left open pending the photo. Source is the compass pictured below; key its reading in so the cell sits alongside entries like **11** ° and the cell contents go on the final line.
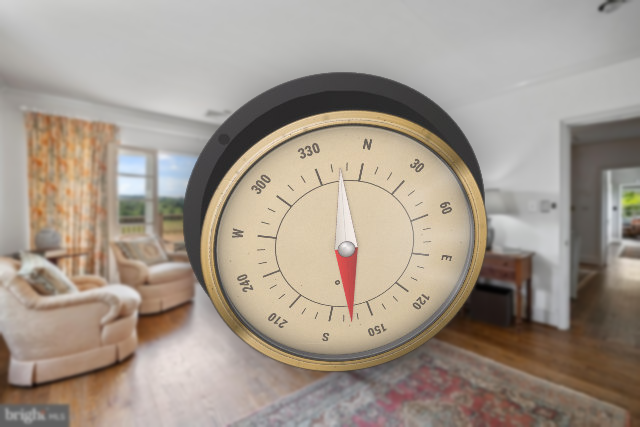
**165** °
